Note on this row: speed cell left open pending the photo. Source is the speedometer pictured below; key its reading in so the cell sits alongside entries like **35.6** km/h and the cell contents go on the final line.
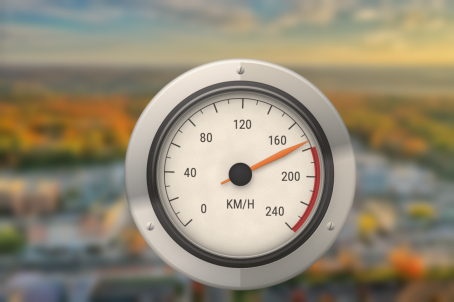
**175** km/h
